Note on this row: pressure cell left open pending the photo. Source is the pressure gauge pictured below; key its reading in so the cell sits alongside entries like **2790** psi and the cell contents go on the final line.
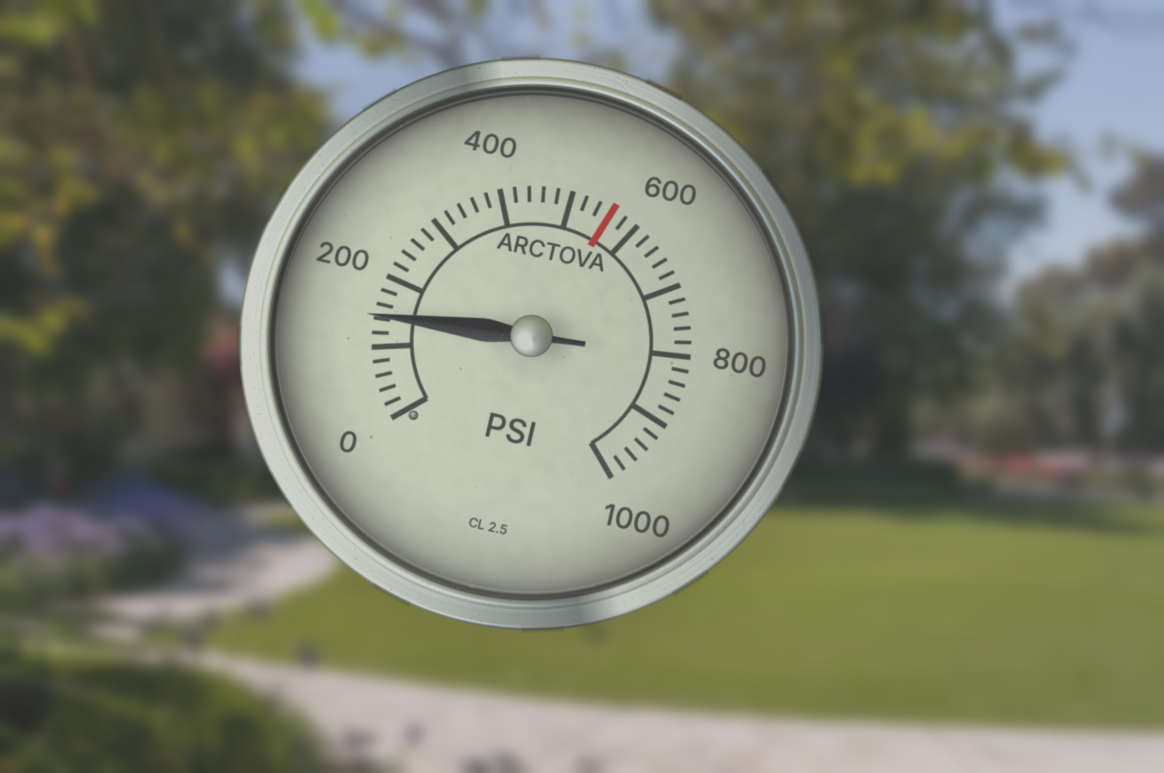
**140** psi
